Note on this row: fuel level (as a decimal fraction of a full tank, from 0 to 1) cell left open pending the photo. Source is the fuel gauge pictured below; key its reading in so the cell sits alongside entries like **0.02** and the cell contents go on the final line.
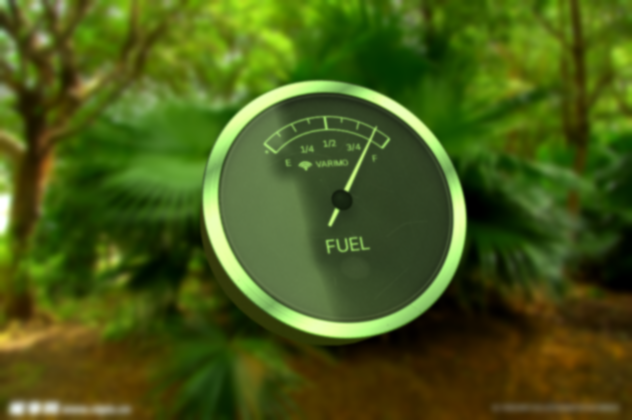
**0.875**
